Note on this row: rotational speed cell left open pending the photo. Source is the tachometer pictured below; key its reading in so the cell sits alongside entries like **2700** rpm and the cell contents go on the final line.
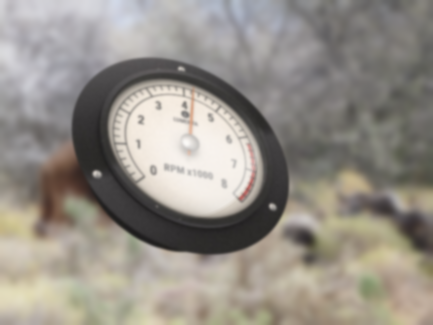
**4200** rpm
